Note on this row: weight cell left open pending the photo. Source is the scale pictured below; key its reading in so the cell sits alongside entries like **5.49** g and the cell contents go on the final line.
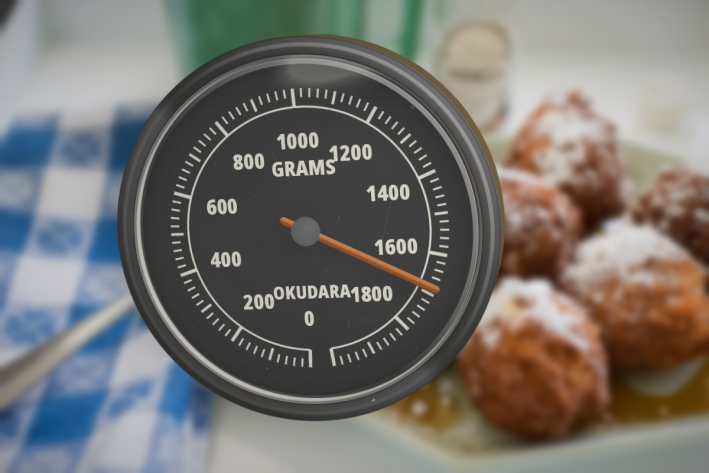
**1680** g
